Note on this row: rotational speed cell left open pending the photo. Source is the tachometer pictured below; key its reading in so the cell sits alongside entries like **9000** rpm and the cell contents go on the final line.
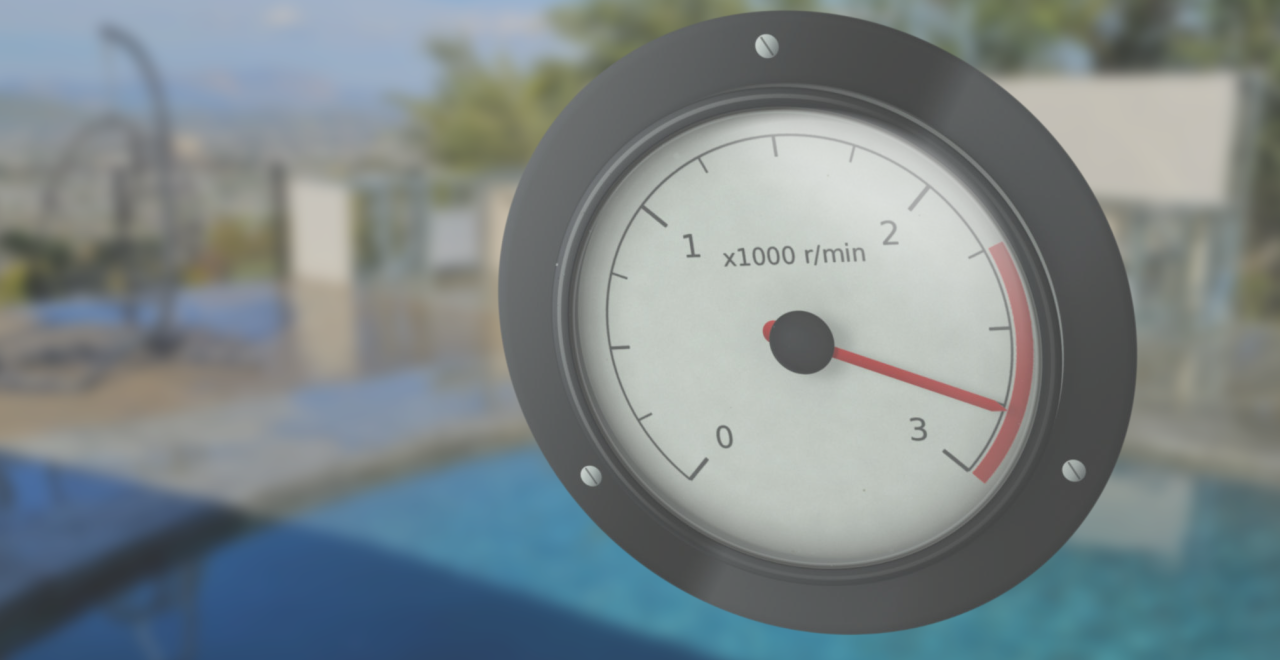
**2750** rpm
